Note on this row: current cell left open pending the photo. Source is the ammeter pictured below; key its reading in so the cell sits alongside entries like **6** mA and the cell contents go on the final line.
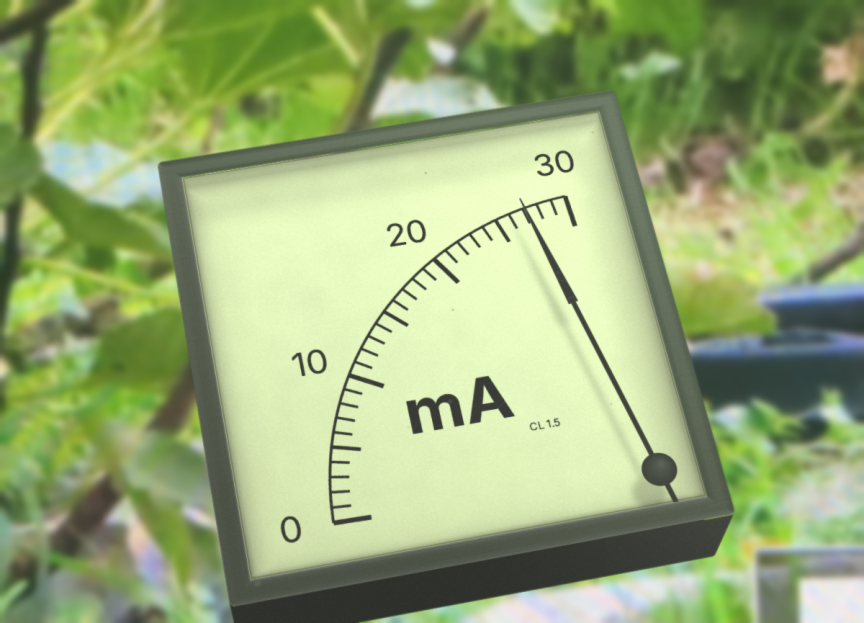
**27** mA
